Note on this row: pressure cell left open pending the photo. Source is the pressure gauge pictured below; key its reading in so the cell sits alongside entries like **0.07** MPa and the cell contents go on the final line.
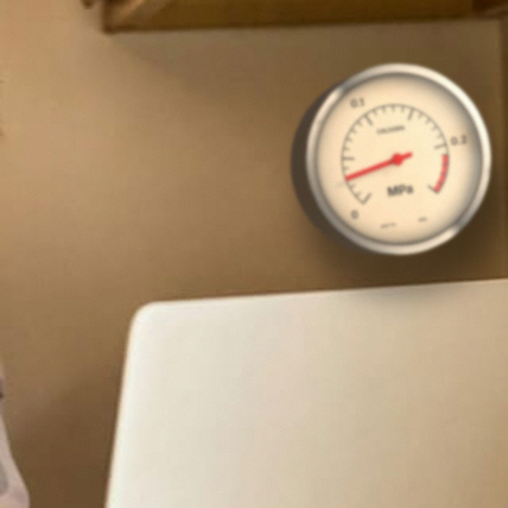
**0.03** MPa
